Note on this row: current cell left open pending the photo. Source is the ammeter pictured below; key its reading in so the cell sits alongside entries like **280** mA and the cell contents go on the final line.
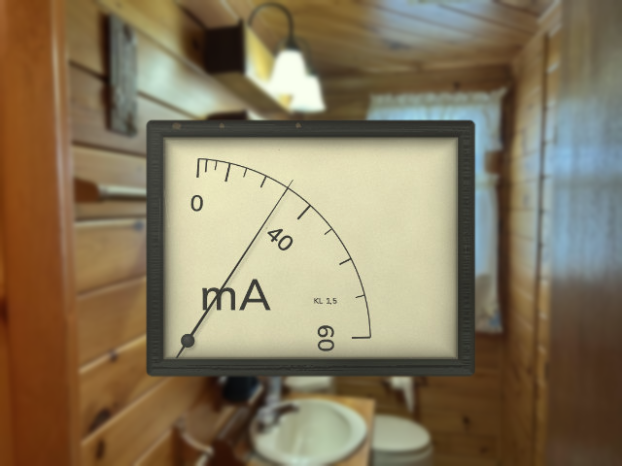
**35** mA
